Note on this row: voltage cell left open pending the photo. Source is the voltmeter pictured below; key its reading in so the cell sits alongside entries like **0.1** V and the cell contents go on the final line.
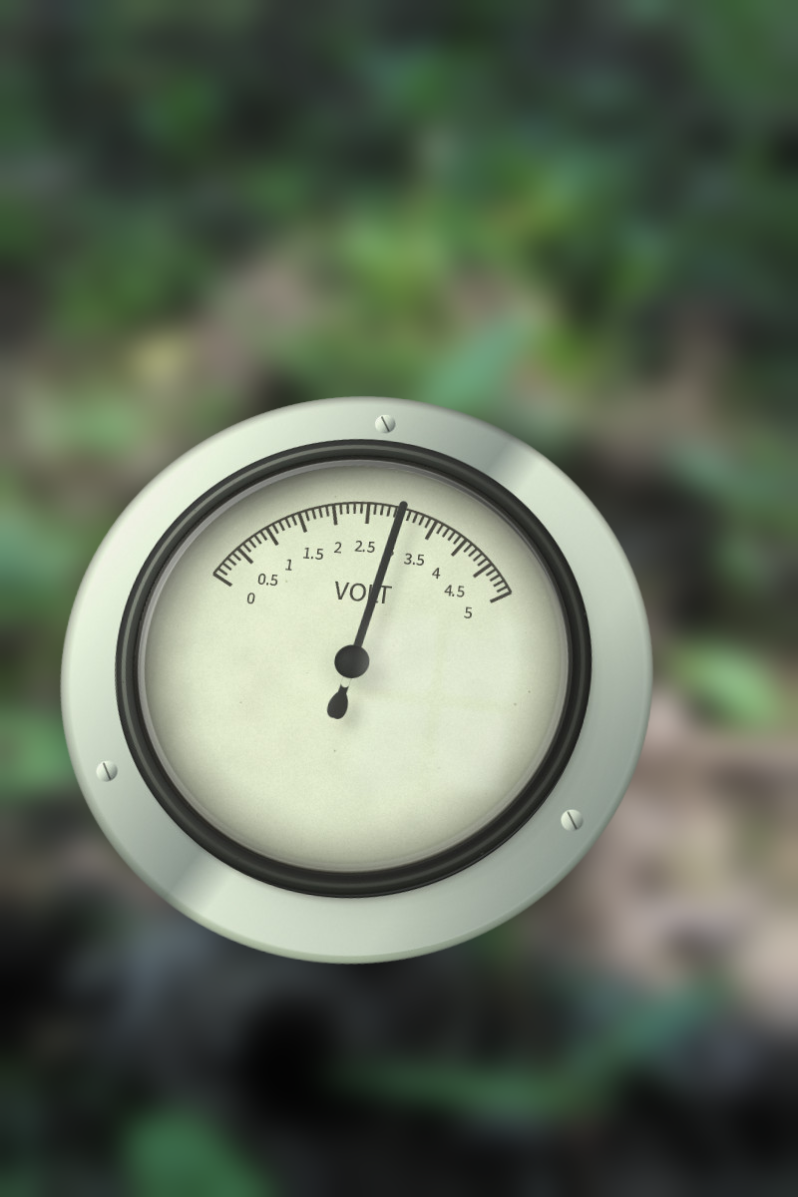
**3** V
